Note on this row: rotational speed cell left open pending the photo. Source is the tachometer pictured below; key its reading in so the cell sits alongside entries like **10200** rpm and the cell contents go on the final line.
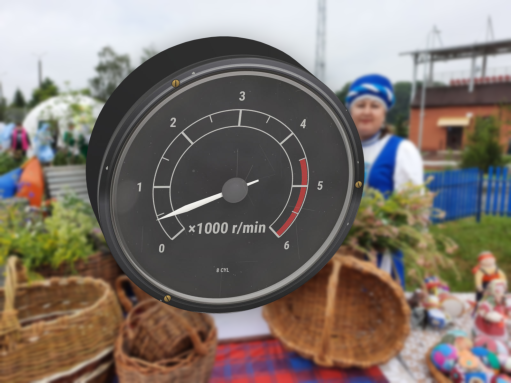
**500** rpm
